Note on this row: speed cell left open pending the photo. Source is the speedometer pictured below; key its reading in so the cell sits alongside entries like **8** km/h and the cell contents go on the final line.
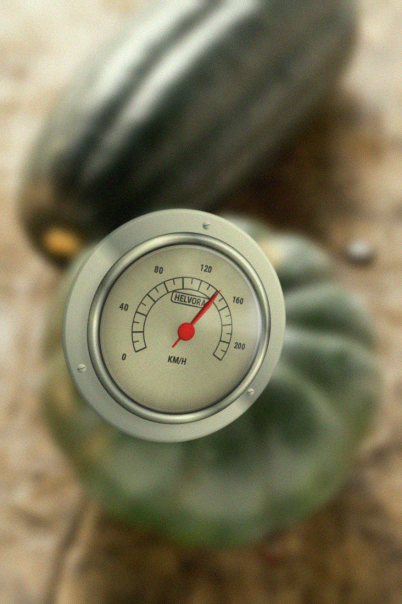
**140** km/h
